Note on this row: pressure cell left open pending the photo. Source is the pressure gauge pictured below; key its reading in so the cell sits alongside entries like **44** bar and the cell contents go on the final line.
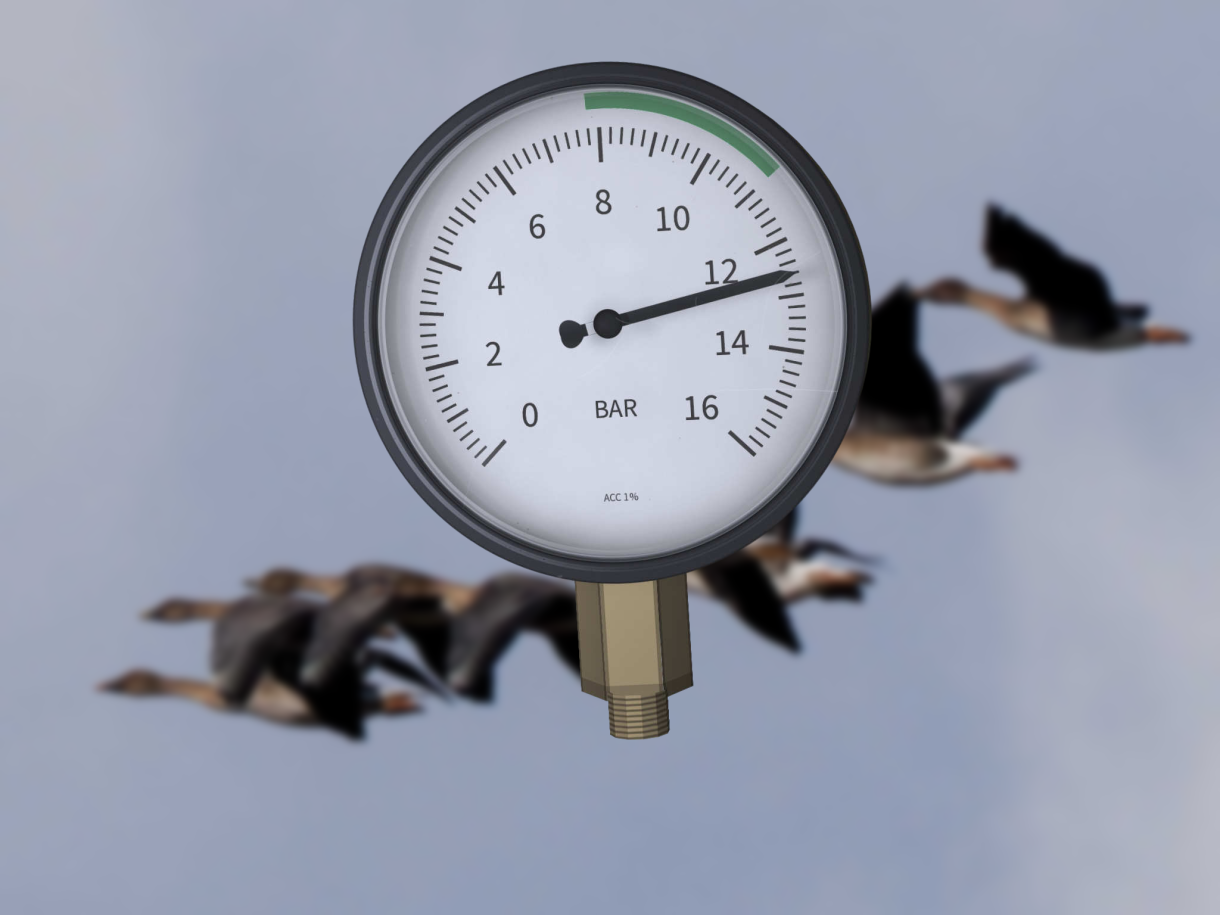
**12.6** bar
